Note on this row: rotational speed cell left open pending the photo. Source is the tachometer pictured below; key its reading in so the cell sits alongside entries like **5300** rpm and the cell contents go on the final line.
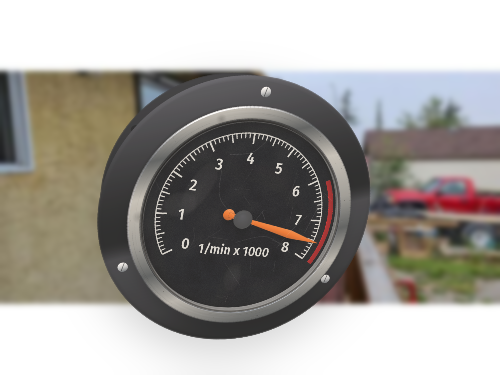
**7500** rpm
